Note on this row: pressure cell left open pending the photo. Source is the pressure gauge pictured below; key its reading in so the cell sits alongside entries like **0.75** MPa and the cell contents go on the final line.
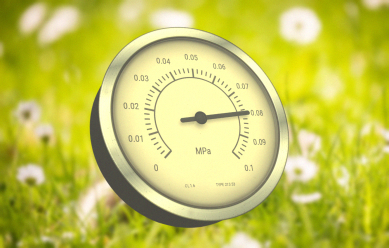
**0.08** MPa
